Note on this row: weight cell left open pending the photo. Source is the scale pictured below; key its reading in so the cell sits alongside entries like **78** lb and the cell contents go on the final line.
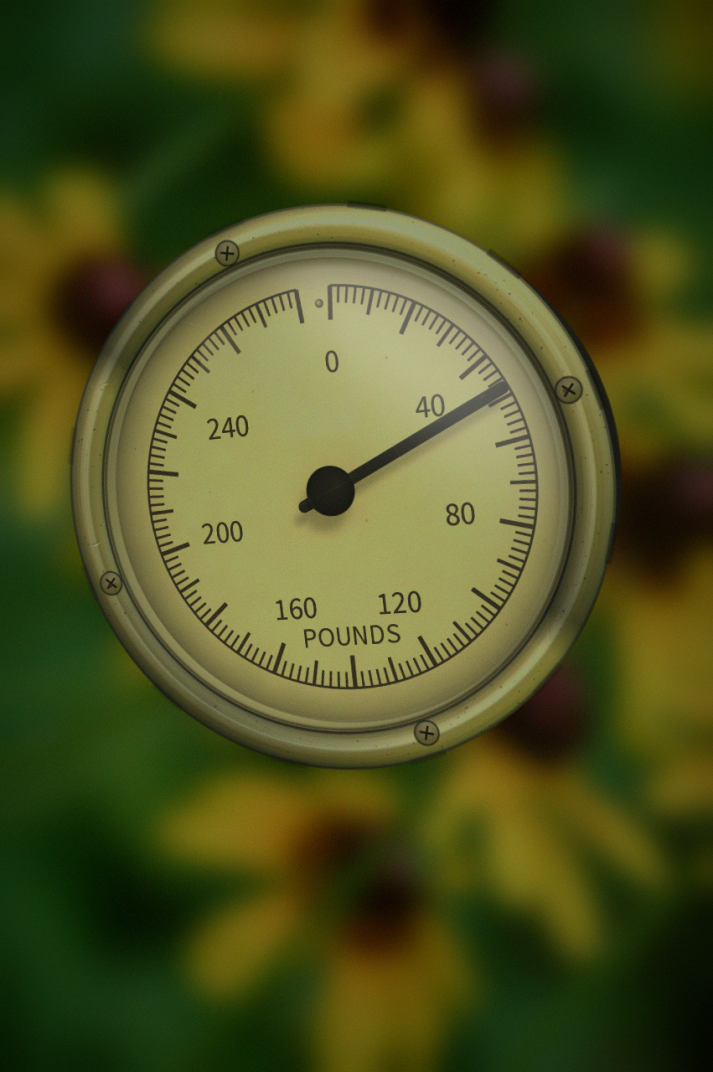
**48** lb
